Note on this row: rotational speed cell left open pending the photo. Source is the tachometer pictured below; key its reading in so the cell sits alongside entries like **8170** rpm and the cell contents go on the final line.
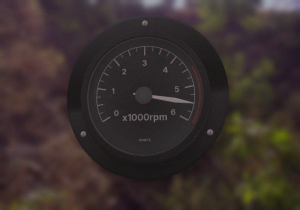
**5500** rpm
